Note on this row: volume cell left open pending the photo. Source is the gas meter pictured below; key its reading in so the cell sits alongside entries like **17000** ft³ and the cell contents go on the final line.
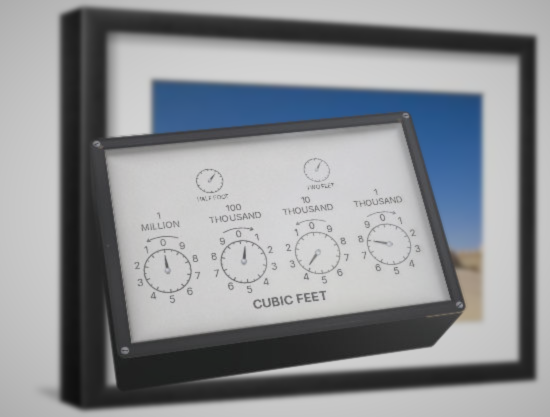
**3800** ft³
